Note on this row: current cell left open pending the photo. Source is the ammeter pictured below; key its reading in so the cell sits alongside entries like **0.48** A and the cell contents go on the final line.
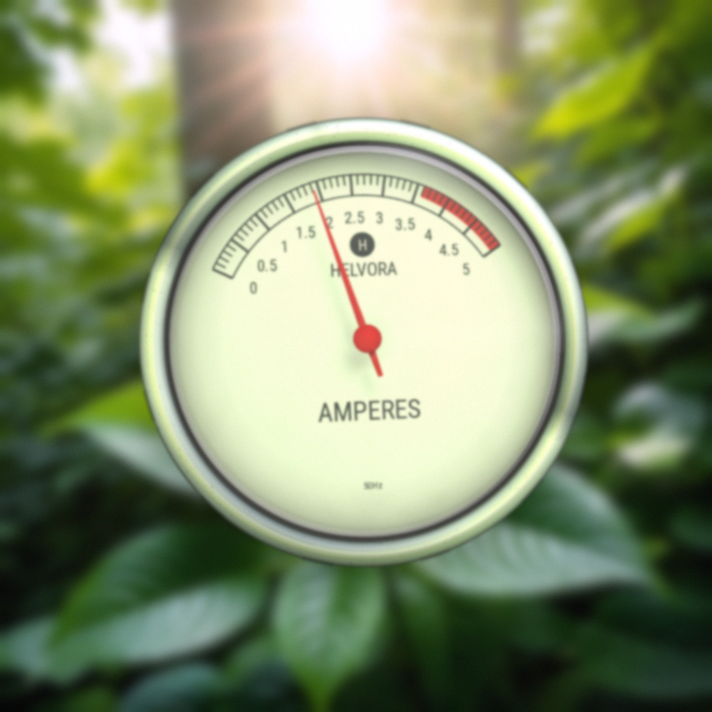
**1.9** A
